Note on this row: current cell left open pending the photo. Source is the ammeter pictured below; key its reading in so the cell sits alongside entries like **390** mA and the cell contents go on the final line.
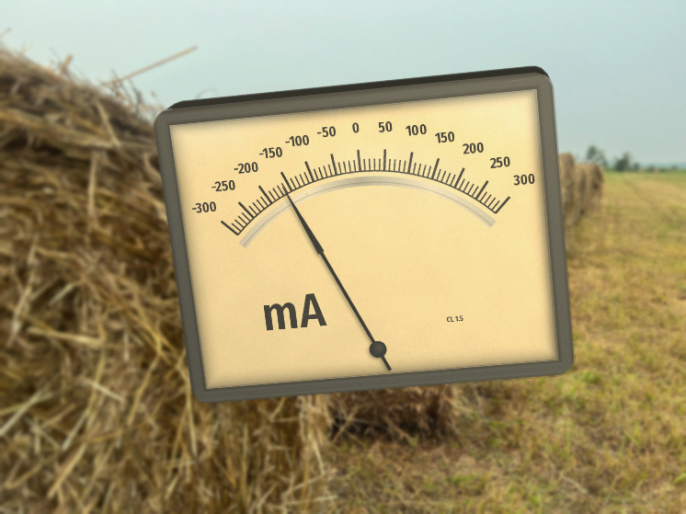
**-160** mA
